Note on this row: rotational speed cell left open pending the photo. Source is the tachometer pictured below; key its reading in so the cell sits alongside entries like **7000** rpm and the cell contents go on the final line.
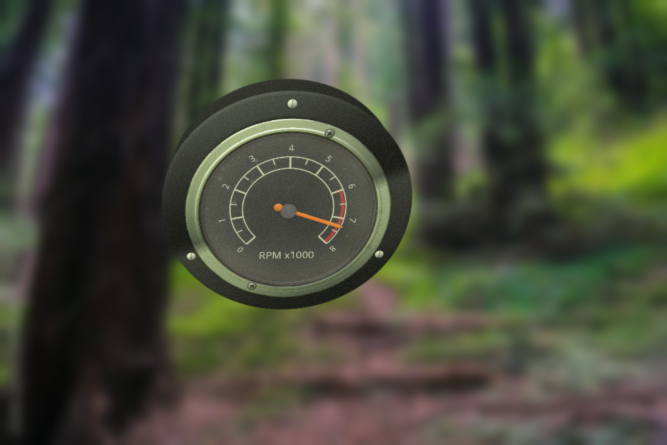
**7250** rpm
